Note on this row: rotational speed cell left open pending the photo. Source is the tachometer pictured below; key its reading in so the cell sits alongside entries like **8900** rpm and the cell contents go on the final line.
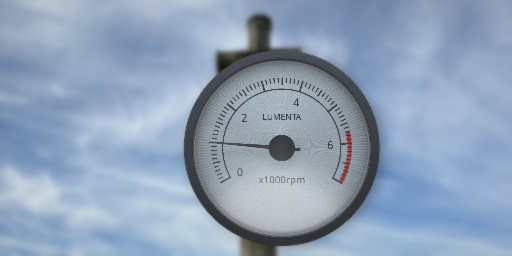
**1000** rpm
